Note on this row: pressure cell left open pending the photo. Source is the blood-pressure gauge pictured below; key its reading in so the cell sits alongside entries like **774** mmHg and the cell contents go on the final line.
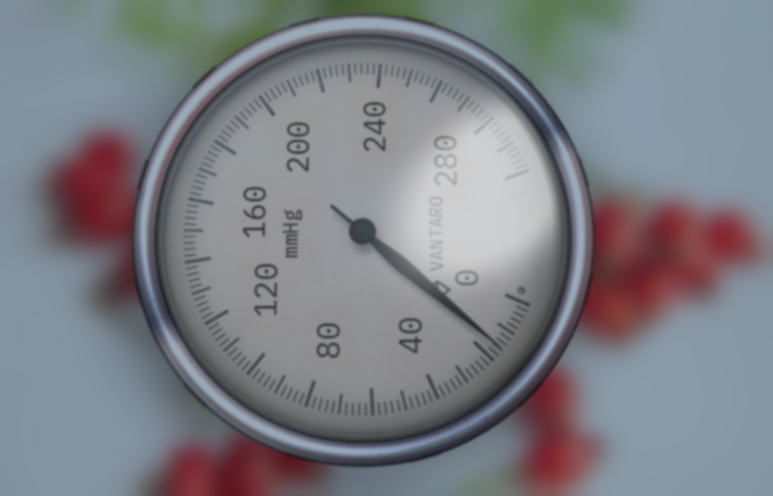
**16** mmHg
